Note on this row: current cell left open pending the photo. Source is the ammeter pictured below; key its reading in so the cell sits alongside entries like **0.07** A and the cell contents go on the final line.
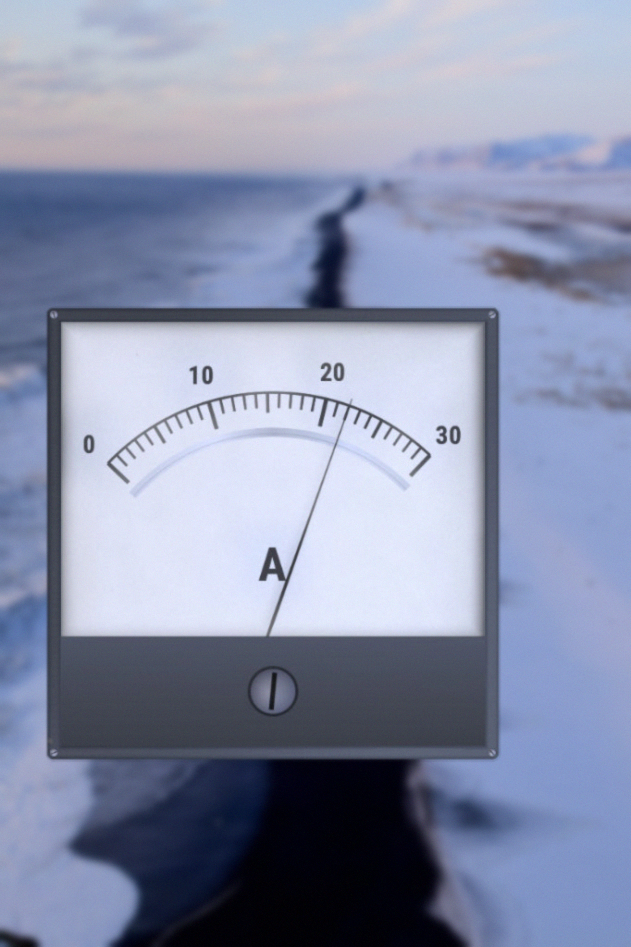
**22** A
